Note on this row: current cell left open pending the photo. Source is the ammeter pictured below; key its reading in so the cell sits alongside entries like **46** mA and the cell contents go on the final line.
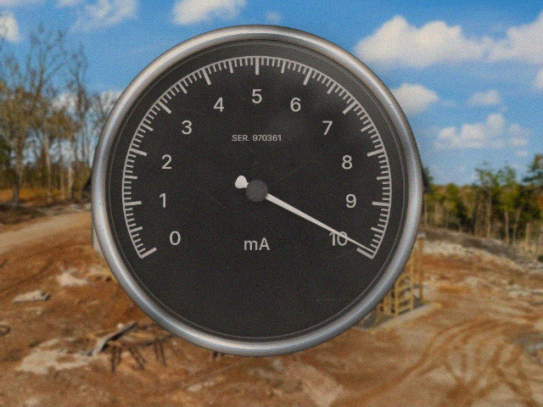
**9.9** mA
